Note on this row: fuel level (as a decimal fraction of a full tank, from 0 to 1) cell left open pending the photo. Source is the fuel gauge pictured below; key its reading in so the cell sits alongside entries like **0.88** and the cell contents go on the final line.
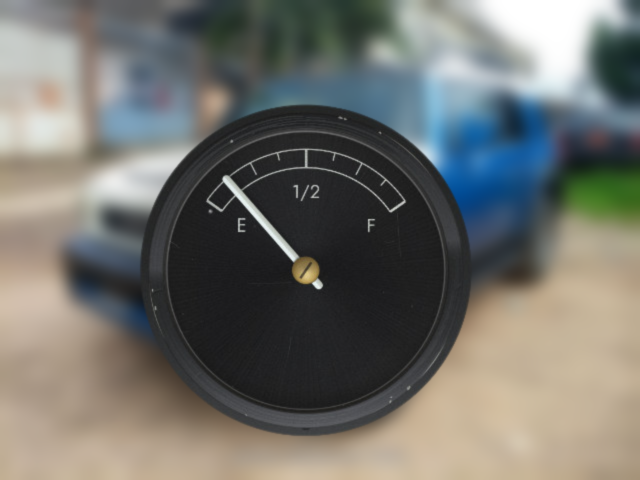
**0.125**
